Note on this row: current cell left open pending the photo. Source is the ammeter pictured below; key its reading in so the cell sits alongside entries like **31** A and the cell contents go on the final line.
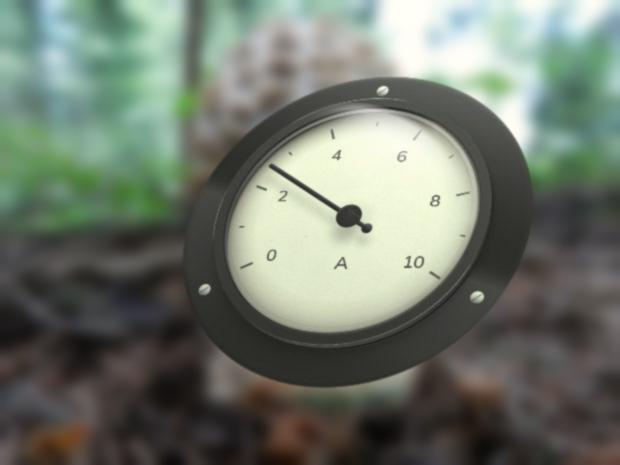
**2.5** A
